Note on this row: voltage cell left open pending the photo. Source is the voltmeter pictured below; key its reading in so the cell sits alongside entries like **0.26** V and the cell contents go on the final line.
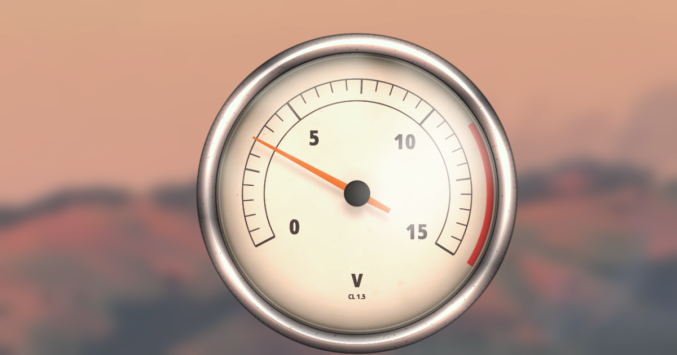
**3.5** V
